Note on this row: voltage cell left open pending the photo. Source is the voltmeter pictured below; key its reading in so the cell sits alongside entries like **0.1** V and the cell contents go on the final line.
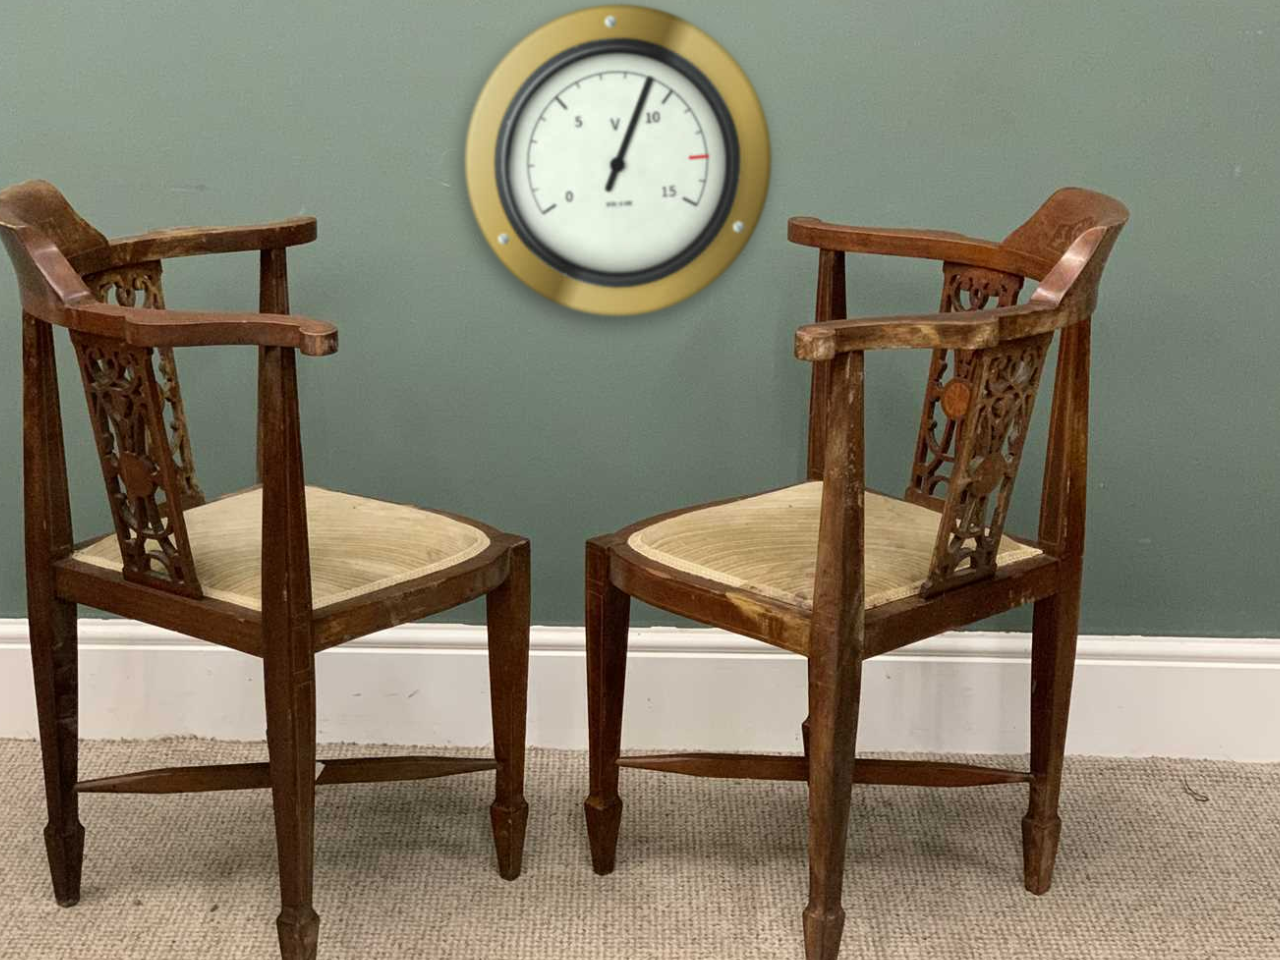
**9** V
